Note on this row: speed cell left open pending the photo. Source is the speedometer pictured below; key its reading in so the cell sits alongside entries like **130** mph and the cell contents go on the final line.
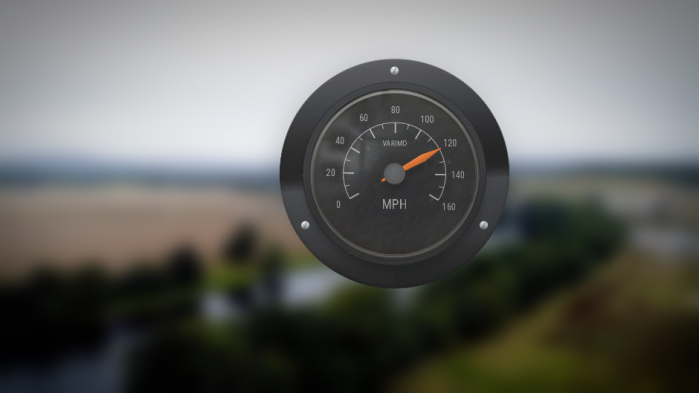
**120** mph
